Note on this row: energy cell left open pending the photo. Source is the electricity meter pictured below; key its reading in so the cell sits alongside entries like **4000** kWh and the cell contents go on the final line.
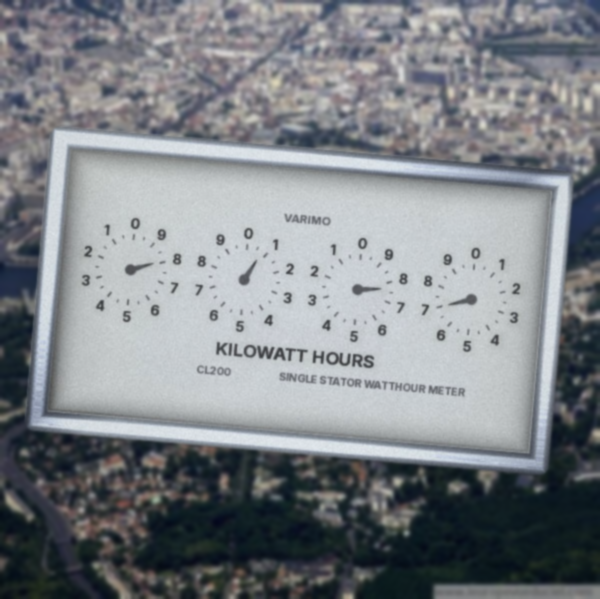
**8077** kWh
